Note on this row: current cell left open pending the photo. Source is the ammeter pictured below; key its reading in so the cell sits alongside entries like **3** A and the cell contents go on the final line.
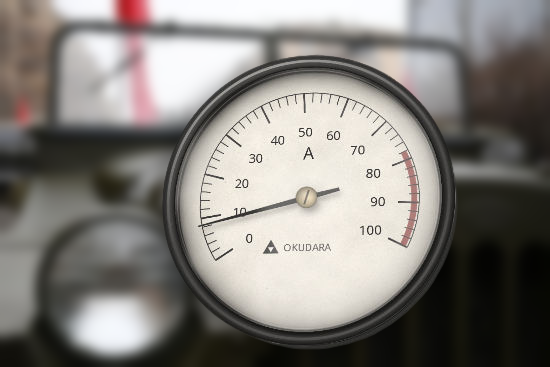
**8** A
